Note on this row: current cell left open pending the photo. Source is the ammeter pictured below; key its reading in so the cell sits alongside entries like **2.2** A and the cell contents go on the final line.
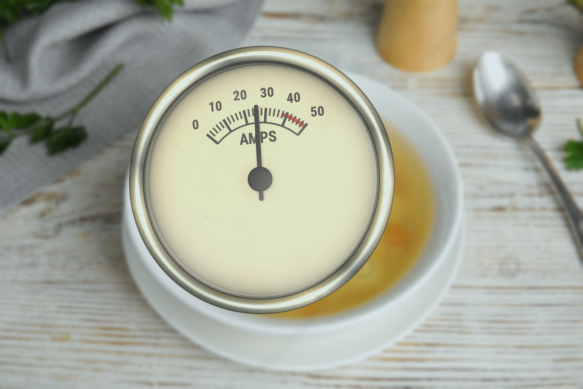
**26** A
